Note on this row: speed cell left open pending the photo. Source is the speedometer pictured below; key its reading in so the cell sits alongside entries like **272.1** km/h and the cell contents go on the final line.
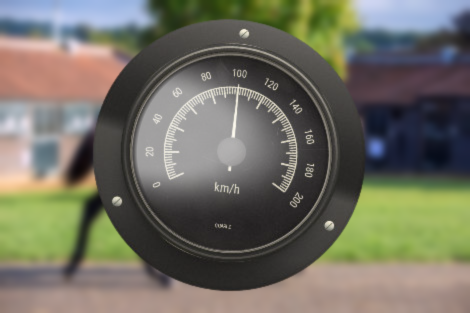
**100** km/h
